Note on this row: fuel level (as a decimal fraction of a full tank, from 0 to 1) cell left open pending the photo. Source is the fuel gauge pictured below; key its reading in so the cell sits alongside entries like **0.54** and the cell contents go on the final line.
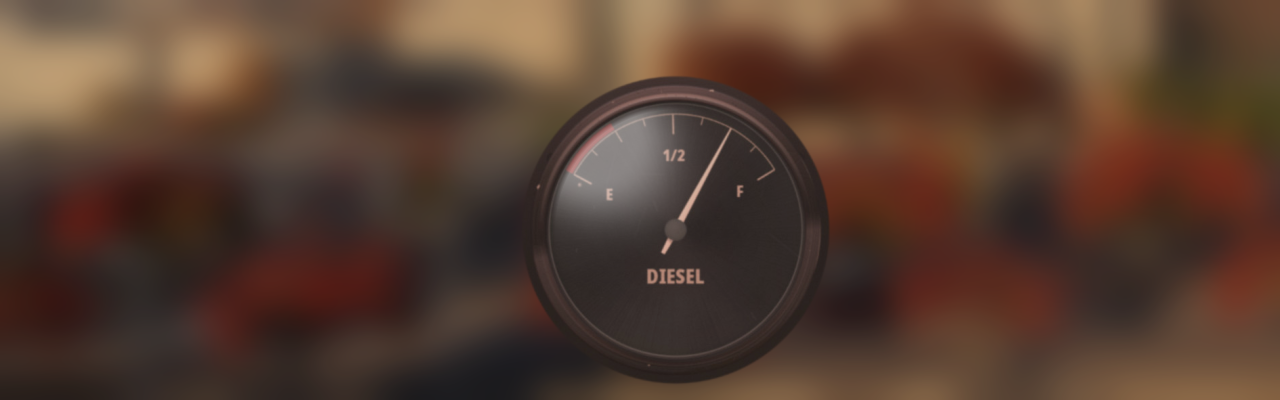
**0.75**
